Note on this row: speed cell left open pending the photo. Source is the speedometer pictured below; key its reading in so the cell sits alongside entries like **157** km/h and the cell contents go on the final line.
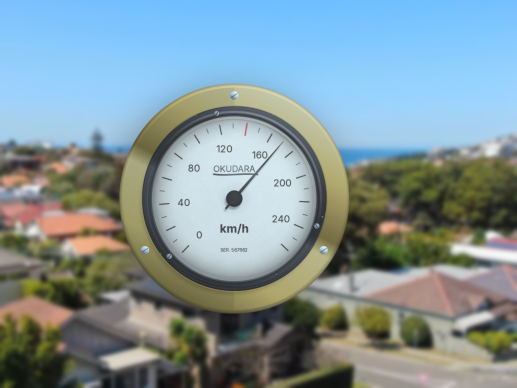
**170** km/h
